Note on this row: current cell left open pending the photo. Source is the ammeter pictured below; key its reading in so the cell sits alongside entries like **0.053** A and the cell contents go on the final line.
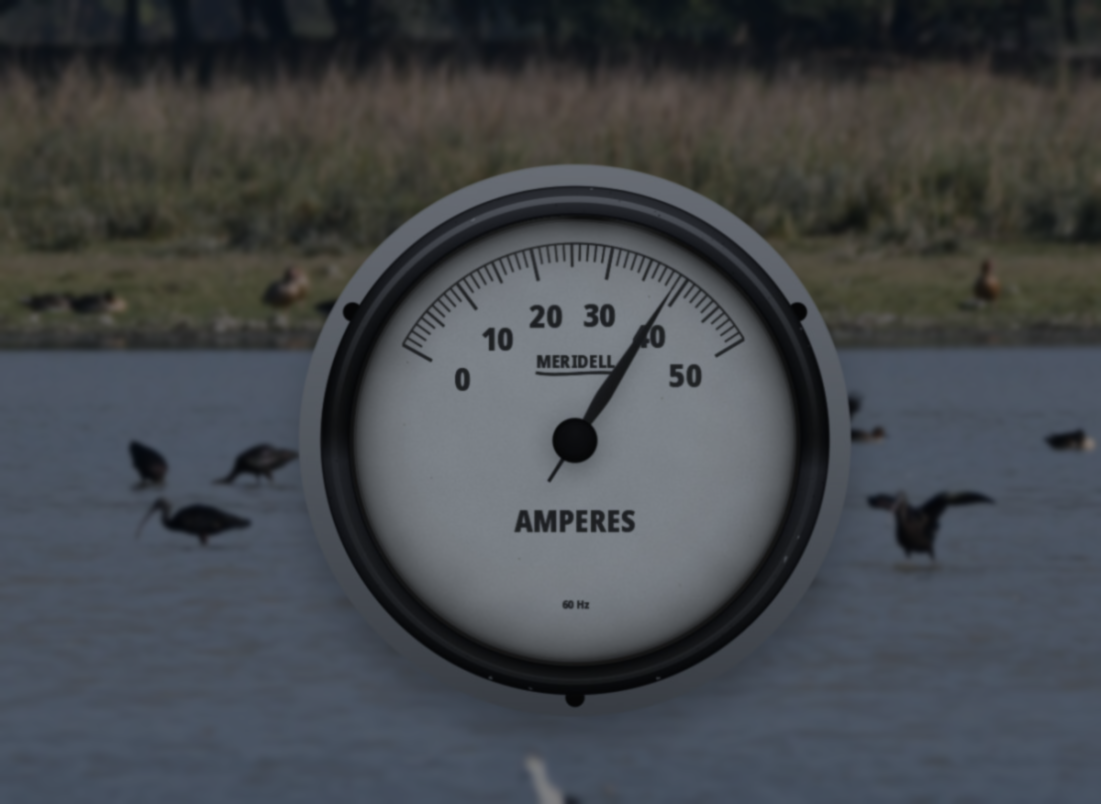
**39** A
